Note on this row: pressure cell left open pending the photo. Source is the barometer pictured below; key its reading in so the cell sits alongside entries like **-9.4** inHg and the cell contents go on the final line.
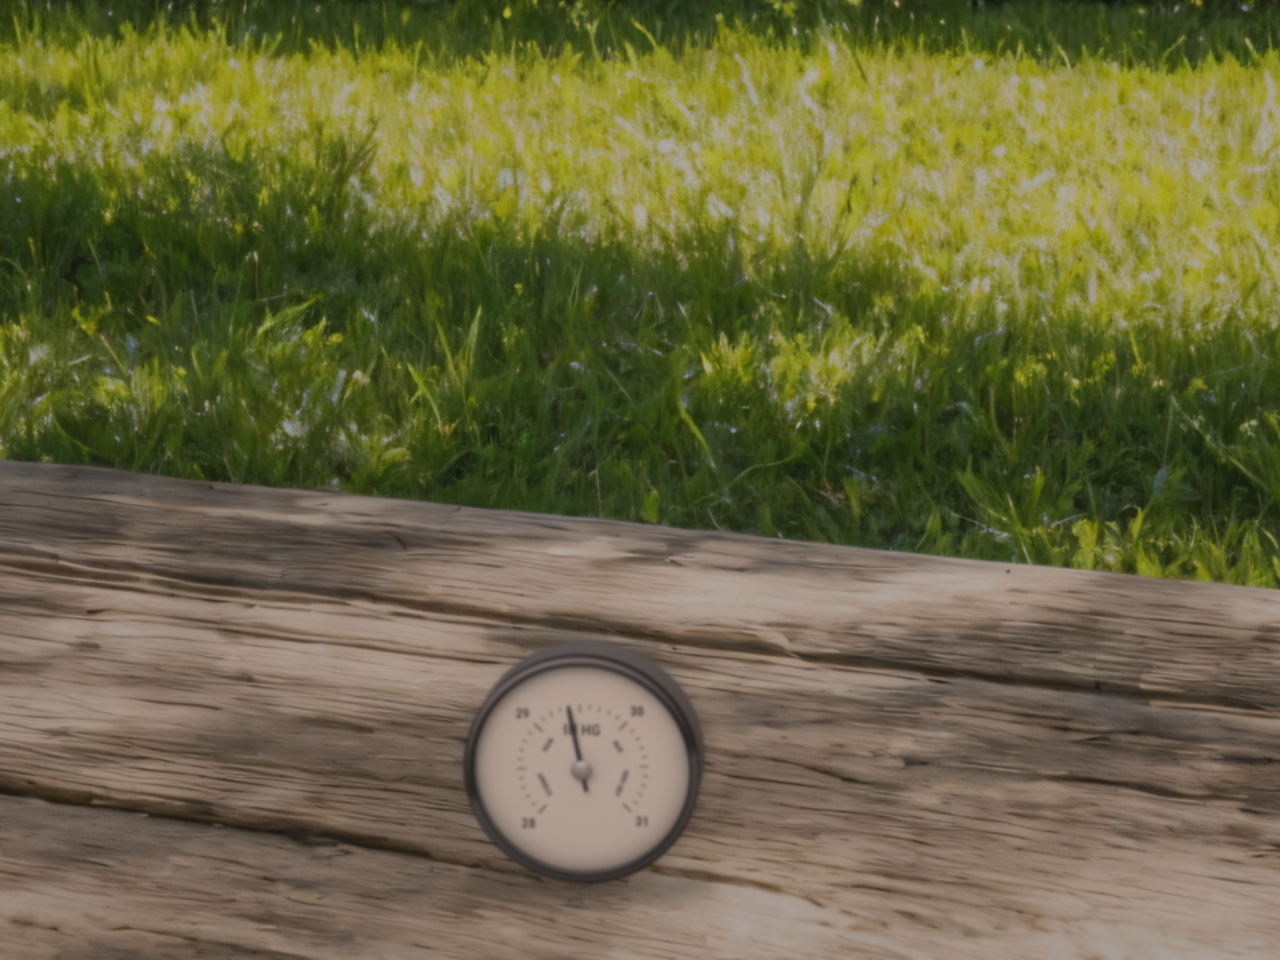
**29.4** inHg
